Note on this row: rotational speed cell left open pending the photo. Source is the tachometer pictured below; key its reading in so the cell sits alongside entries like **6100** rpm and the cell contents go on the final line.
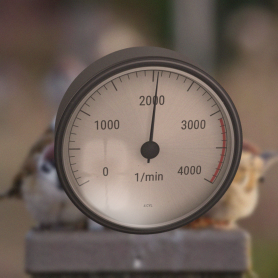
**2050** rpm
